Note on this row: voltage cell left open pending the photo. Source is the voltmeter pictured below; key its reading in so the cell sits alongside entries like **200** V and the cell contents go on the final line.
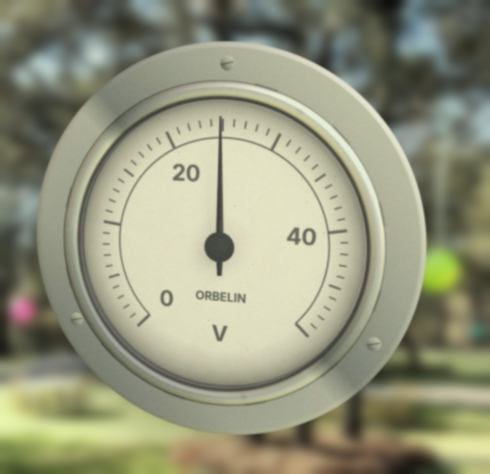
**25** V
